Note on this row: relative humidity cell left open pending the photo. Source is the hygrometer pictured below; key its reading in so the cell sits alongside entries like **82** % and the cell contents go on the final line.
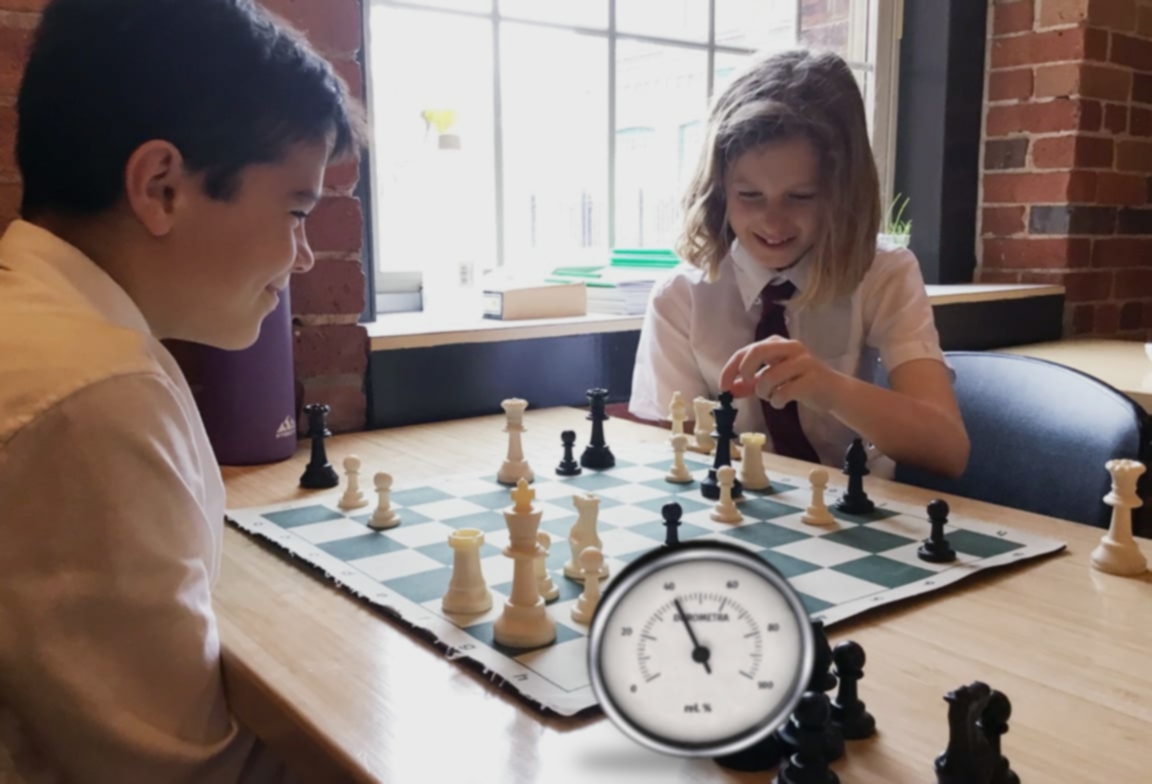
**40** %
